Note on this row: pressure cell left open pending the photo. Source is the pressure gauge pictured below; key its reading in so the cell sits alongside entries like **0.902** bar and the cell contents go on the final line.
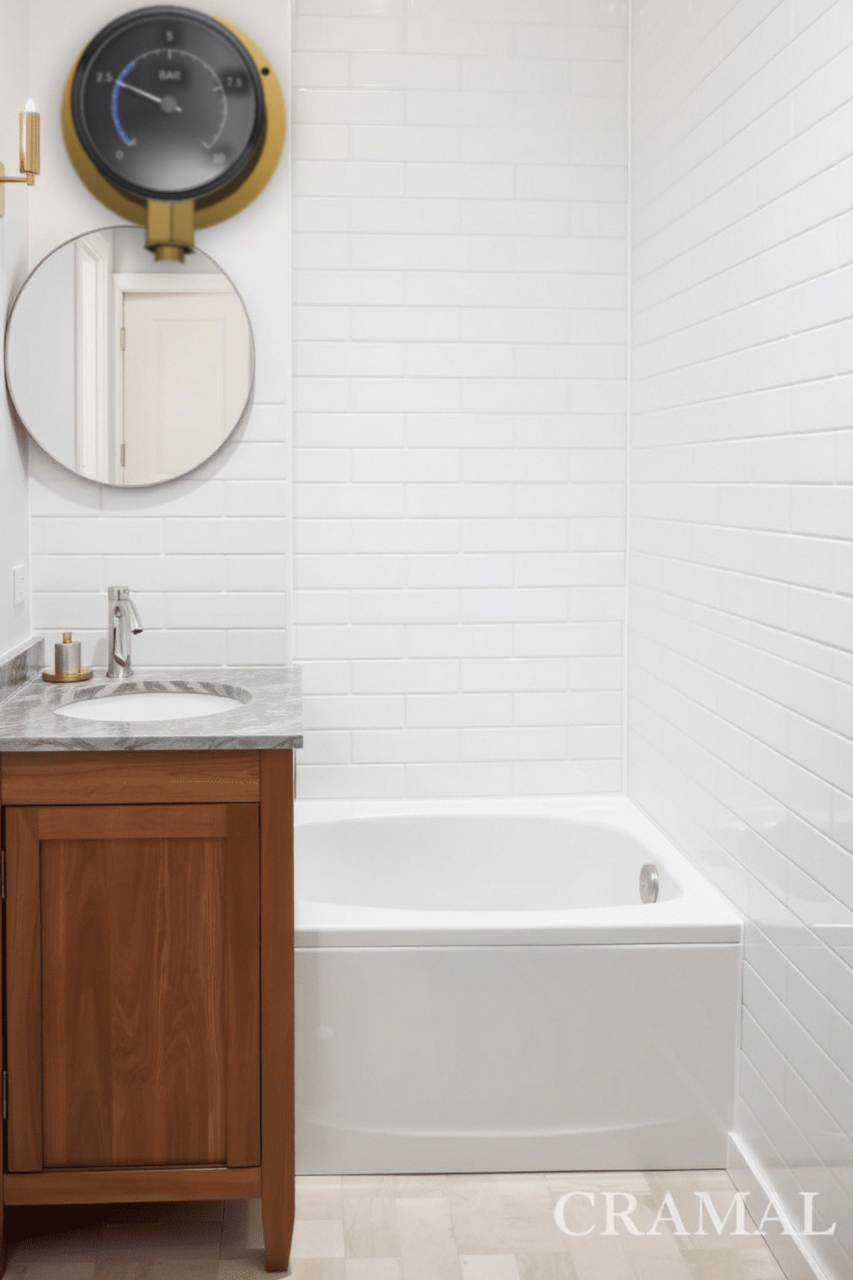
**2.5** bar
